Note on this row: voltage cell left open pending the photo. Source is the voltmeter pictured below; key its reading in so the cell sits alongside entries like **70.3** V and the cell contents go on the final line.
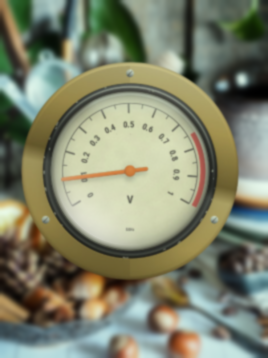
**0.1** V
